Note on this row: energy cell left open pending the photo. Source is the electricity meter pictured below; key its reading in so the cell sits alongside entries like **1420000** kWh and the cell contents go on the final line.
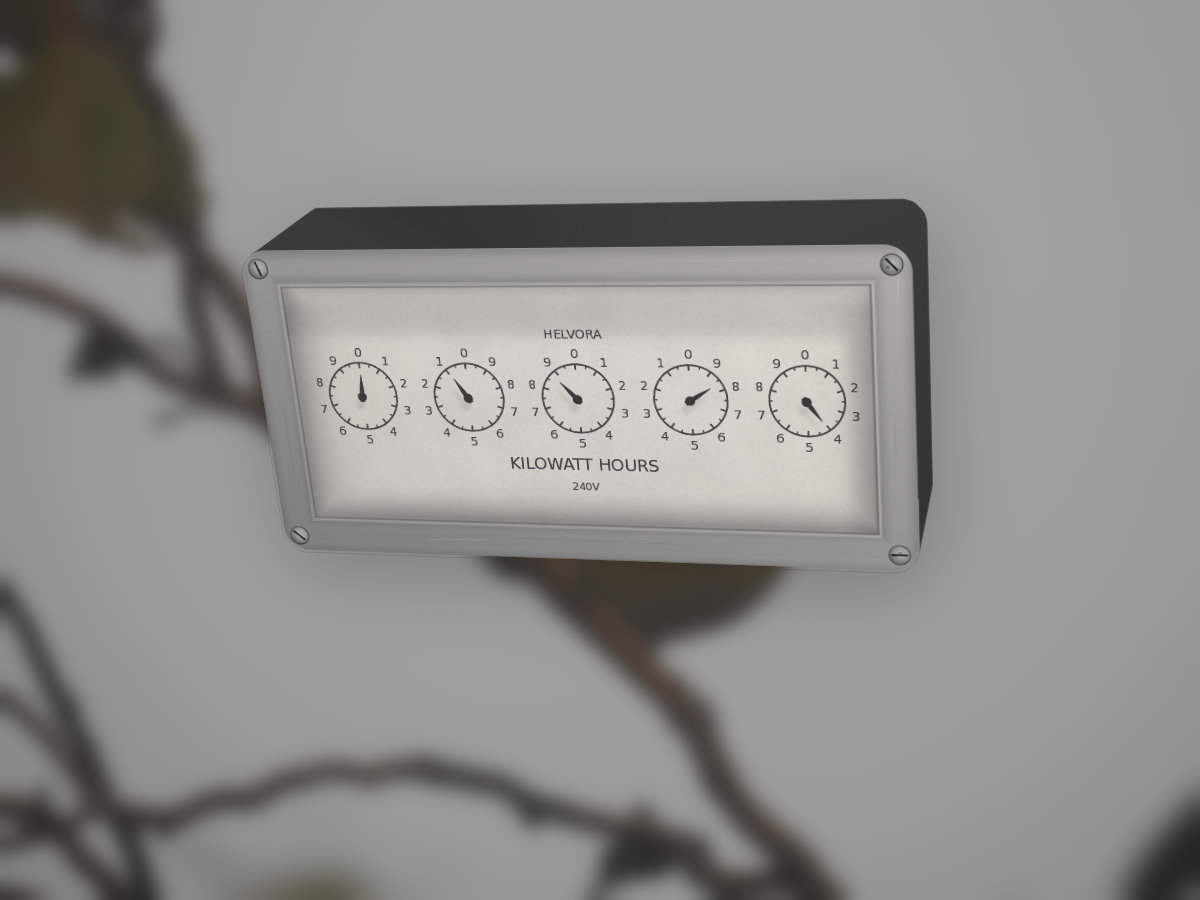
**884** kWh
